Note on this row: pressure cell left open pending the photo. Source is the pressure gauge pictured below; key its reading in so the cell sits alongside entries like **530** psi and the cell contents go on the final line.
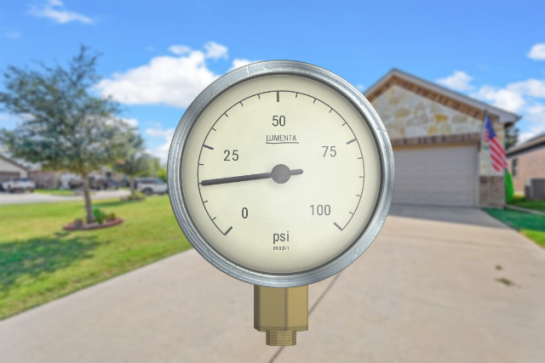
**15** psi
